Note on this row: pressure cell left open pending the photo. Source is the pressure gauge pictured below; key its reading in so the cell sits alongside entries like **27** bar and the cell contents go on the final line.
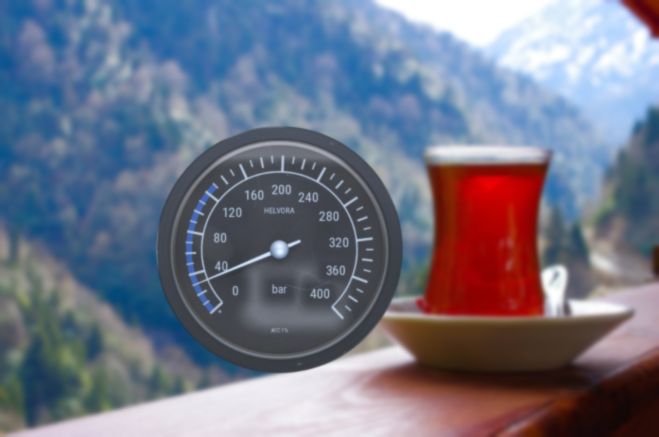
**30** bar
